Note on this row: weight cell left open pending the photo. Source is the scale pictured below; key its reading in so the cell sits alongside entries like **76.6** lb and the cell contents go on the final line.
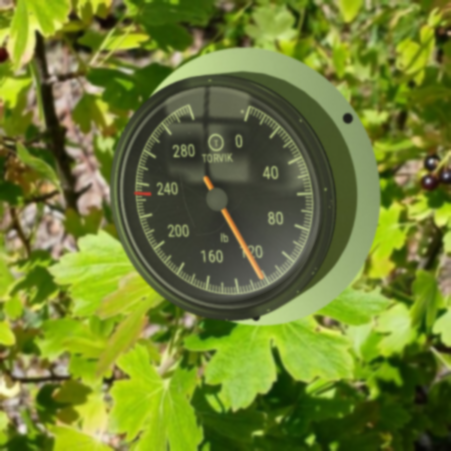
**120** lb
